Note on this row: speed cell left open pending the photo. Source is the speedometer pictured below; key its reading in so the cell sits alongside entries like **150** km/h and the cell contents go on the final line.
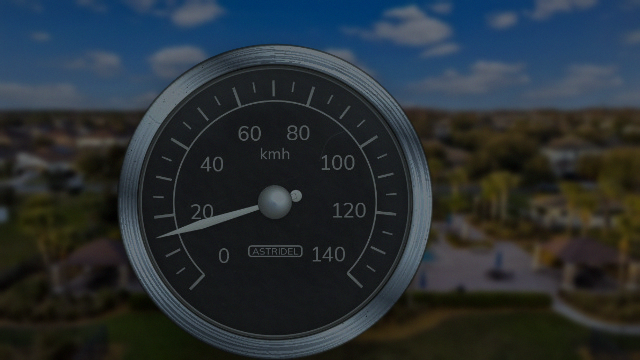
**15** km/h
